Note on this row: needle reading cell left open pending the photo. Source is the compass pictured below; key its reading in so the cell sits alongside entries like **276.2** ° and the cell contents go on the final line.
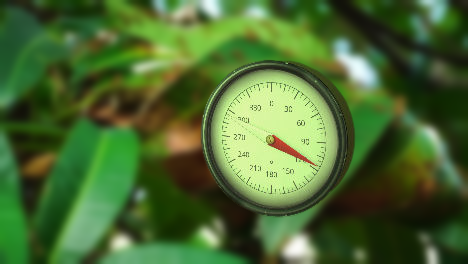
**115** °
